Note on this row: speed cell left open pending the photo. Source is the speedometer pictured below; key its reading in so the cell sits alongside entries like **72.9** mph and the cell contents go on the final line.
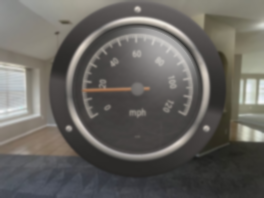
**15** mph
